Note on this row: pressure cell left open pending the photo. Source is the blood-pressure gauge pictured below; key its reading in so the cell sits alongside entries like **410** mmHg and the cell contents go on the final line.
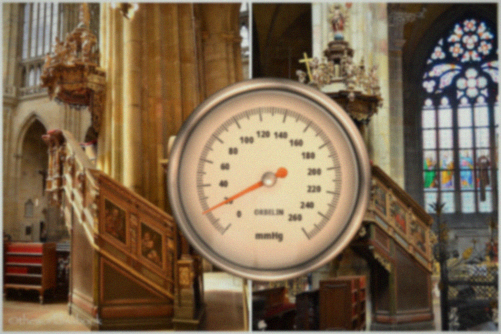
**20** mmHg
